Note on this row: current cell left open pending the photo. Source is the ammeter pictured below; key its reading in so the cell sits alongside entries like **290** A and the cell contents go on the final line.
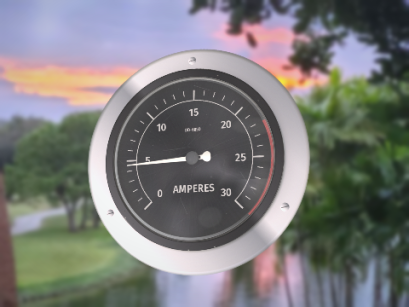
**4.5** A
